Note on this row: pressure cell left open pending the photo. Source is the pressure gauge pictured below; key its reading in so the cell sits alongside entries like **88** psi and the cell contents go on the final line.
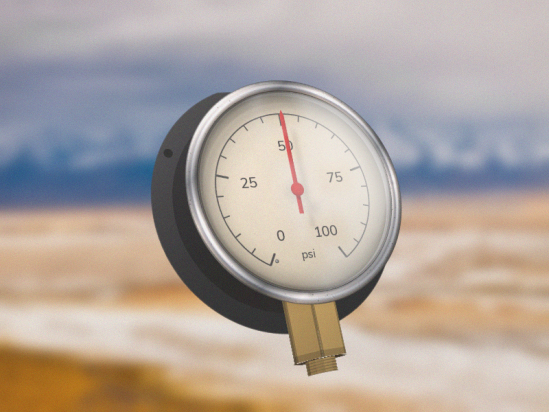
**50** psi
